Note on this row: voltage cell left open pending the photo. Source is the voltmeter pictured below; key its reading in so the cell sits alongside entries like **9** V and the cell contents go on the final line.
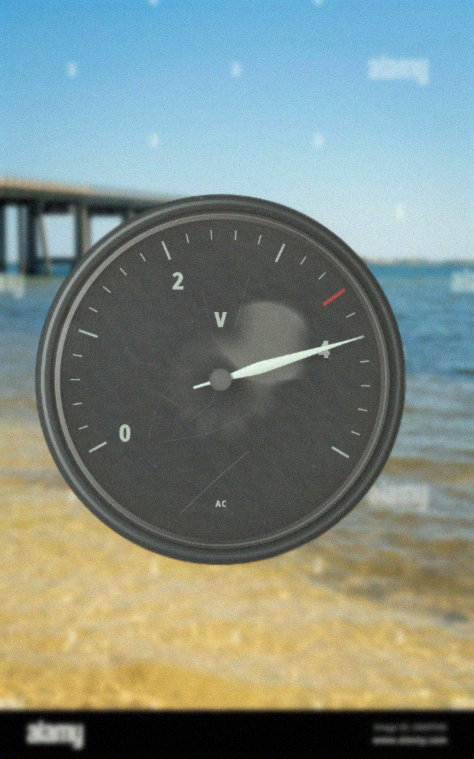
**4** V
